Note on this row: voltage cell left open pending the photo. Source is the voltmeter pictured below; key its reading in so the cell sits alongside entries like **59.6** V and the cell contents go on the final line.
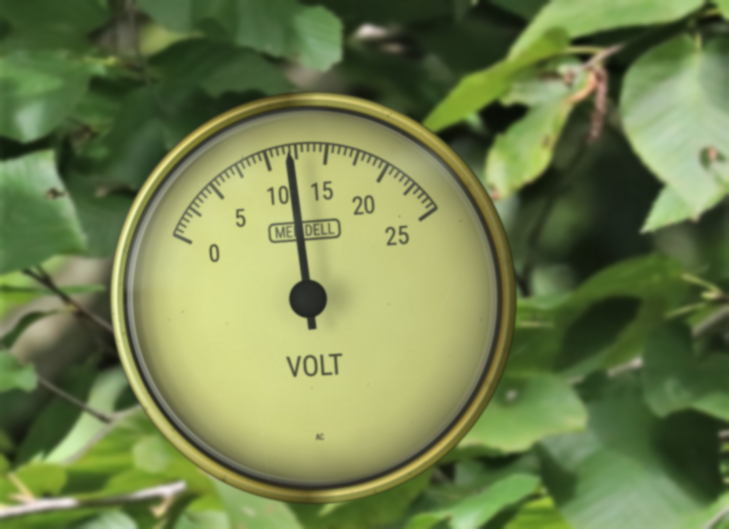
**12** V
